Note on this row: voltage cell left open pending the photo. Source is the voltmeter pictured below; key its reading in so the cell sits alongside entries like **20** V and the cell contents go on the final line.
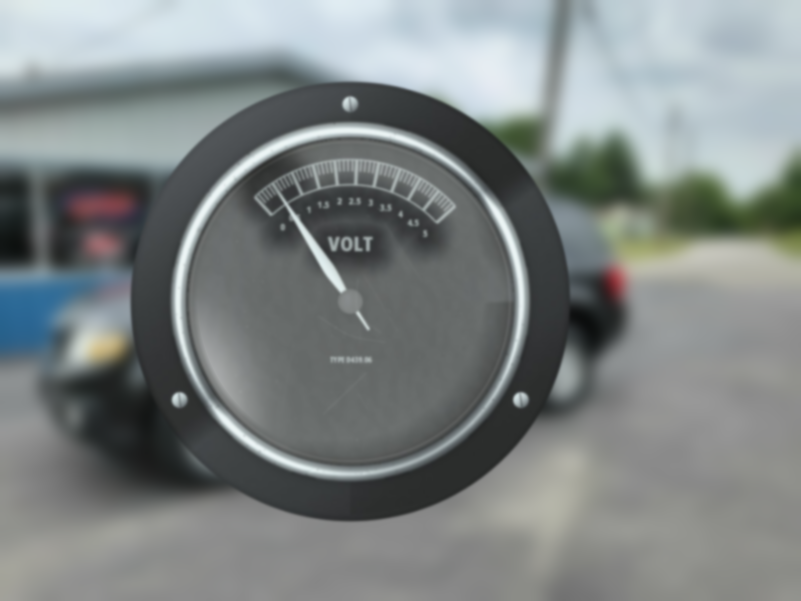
**0.5** V
